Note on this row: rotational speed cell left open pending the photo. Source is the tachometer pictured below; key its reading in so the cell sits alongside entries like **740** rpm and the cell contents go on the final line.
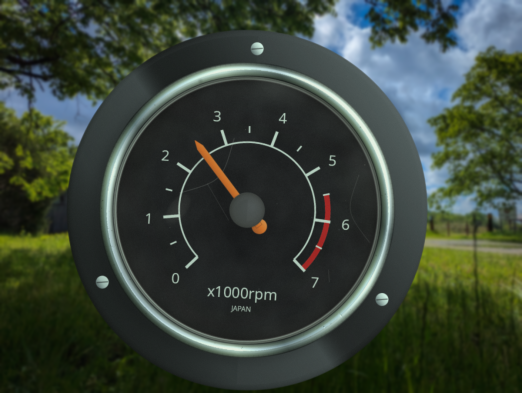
**2500** rpm
